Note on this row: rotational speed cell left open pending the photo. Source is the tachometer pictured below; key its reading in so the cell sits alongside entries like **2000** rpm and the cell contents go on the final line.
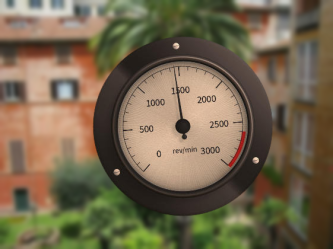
**1450** rpm
